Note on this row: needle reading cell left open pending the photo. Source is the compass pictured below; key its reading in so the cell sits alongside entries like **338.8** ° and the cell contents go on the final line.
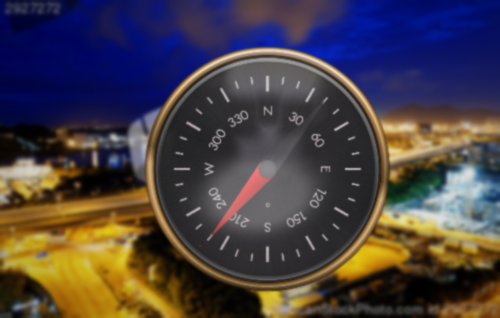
**220** °
